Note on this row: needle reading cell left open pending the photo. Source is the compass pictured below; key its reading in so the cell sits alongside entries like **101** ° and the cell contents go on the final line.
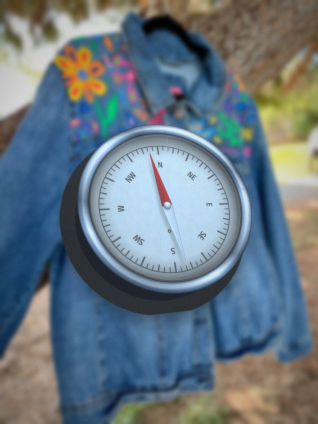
**350** °
